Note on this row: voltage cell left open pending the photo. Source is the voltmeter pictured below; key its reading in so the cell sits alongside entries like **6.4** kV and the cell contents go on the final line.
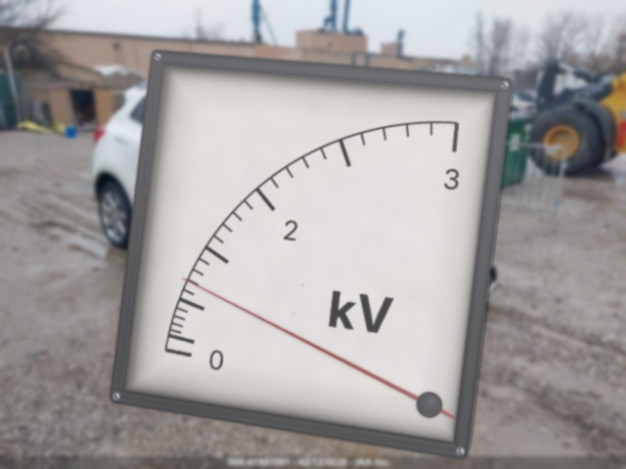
**1.2** kV
